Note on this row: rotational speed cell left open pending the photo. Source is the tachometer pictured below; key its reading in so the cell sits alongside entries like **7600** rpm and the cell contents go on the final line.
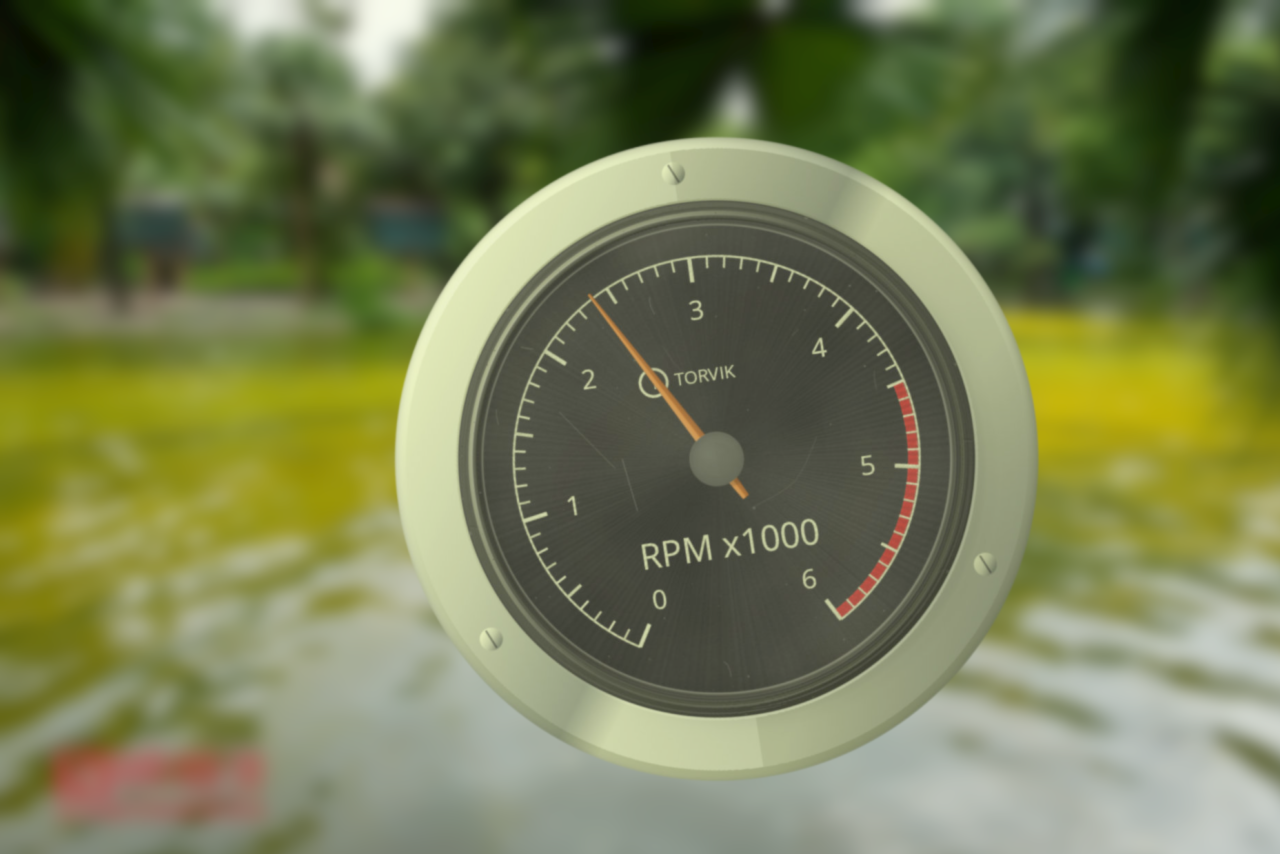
**2400** rpm
